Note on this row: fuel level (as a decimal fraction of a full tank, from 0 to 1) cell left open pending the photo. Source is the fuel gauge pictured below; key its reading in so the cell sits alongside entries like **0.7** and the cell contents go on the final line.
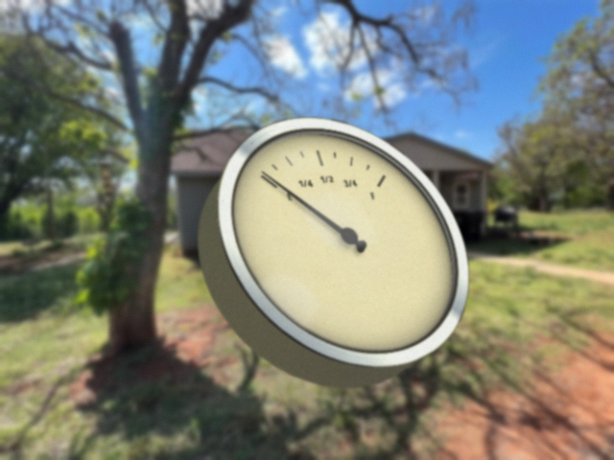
**0**
